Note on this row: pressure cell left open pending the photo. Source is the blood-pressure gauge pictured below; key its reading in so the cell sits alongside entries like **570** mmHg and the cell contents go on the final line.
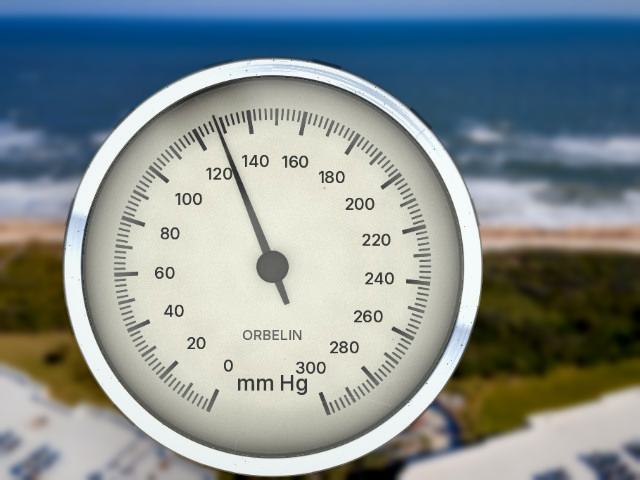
**128** mmHg
